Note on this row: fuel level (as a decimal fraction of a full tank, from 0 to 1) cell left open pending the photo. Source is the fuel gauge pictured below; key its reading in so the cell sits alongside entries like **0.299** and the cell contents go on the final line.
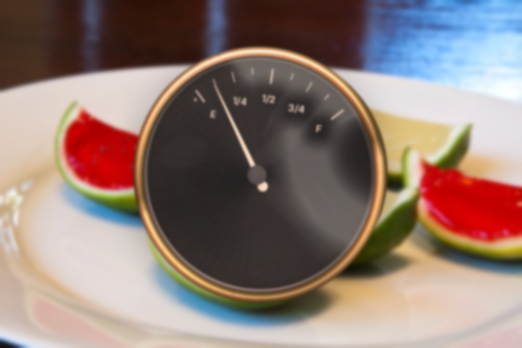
**0.125**
